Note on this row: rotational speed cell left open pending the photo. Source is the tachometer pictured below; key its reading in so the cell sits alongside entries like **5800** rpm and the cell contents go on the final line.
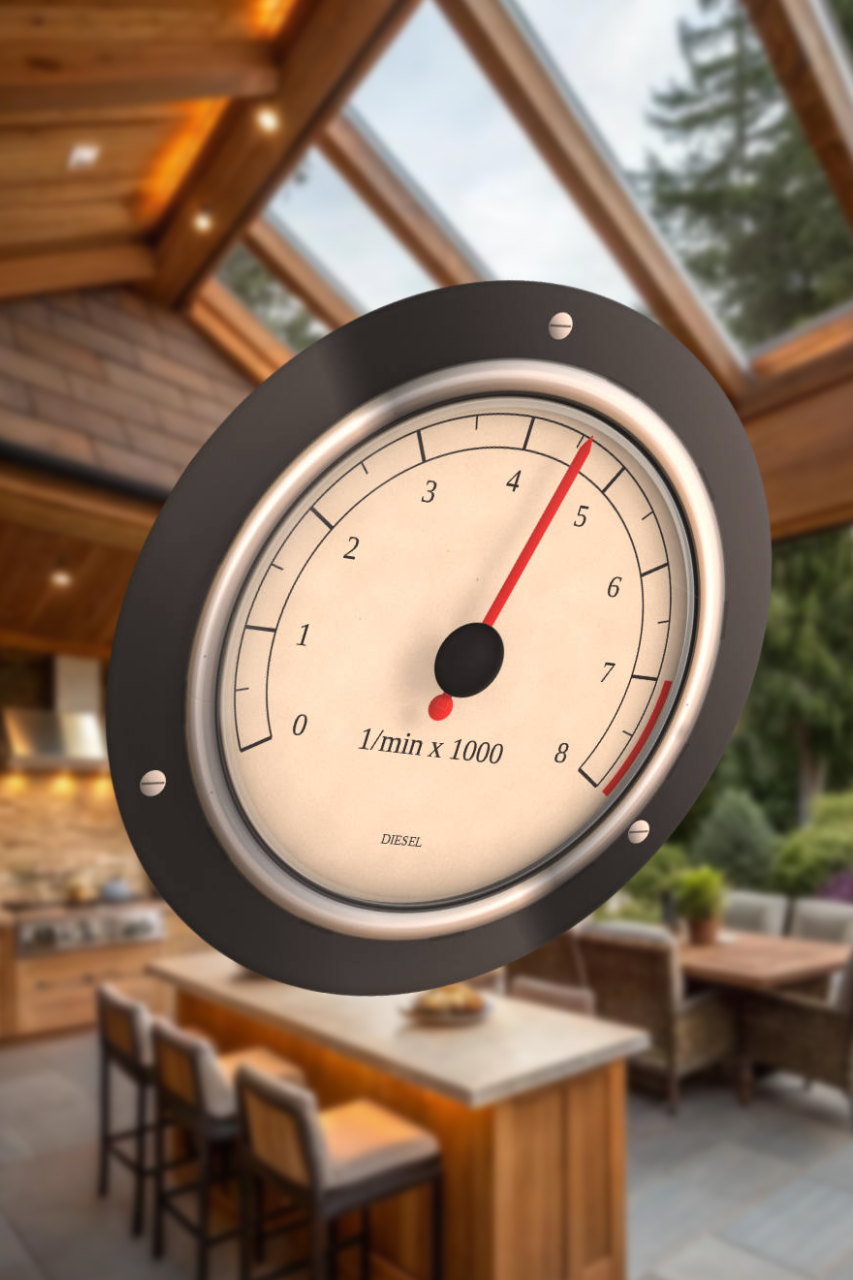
**4500** rpm
